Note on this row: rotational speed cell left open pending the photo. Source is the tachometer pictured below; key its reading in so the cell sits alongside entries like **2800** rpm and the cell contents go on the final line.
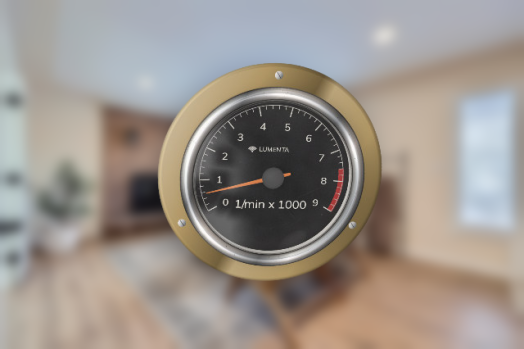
**600** rpm
